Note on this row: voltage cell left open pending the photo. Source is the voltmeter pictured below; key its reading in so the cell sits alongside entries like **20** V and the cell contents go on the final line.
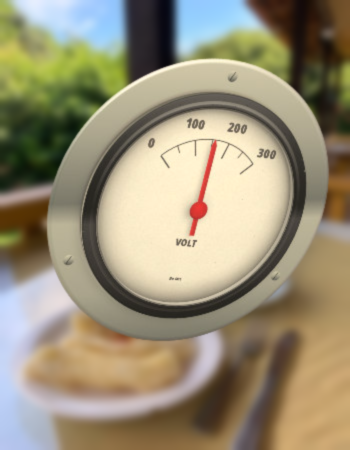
**150** V
